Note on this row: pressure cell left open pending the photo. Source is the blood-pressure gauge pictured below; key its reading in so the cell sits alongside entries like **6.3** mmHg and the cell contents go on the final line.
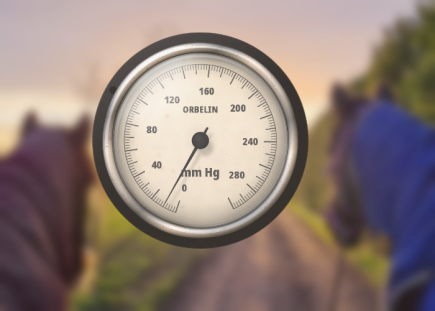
**10** mmHg
